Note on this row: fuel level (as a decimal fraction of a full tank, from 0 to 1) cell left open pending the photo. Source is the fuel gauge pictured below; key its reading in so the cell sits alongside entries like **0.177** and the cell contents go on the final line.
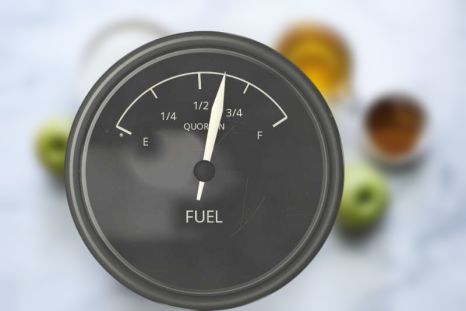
**0.625**
